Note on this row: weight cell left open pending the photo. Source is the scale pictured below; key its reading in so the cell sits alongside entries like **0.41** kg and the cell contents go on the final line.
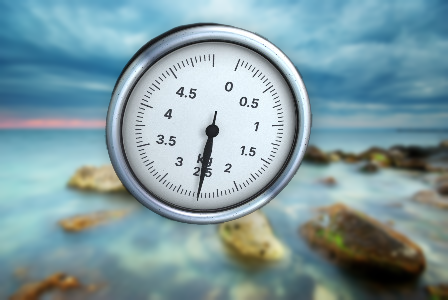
**2.5** kg
